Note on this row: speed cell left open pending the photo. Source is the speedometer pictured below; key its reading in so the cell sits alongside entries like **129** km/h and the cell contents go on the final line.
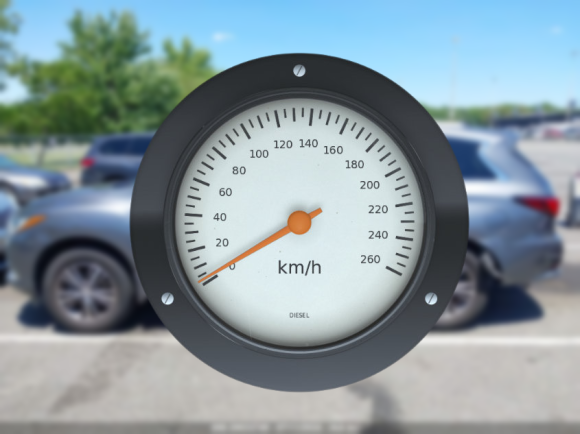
**2.5** km/h
